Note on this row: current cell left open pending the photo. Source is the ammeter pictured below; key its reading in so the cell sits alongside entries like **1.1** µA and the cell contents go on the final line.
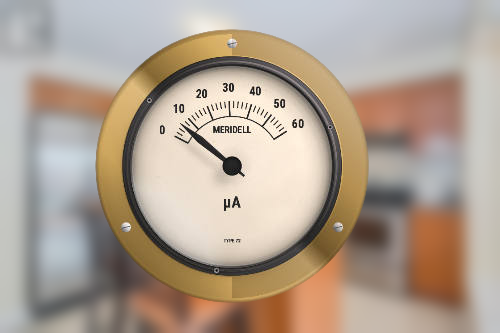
**6** µA
